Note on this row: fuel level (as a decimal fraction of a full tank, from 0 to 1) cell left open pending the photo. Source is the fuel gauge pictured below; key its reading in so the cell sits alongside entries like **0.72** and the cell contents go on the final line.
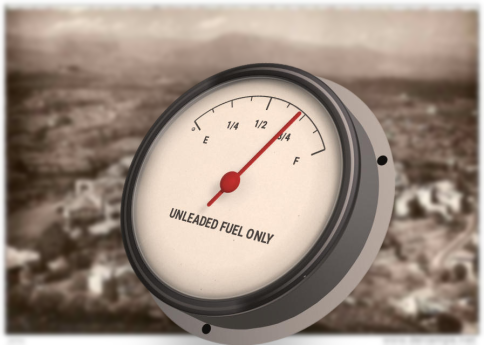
**0.75**
